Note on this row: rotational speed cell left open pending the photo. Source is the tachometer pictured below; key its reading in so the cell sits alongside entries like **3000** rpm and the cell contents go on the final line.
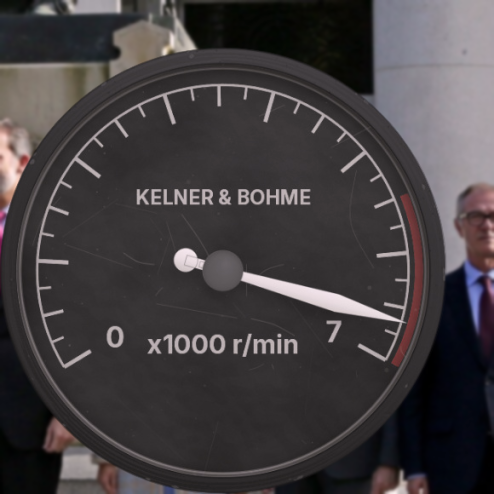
**6625** rpm
